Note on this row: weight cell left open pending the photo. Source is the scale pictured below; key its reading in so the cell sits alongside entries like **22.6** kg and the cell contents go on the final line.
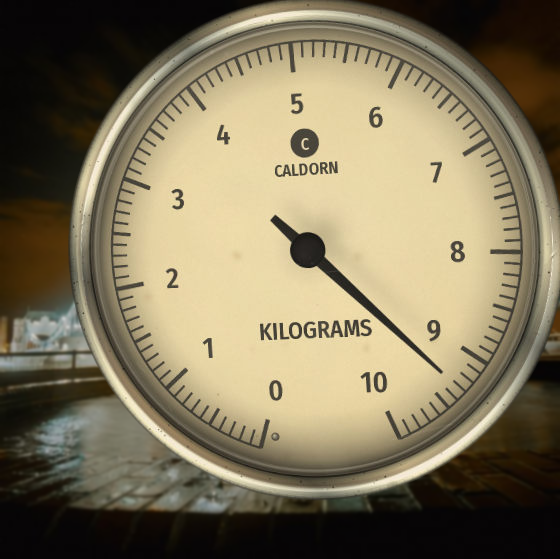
**9.3** kg
